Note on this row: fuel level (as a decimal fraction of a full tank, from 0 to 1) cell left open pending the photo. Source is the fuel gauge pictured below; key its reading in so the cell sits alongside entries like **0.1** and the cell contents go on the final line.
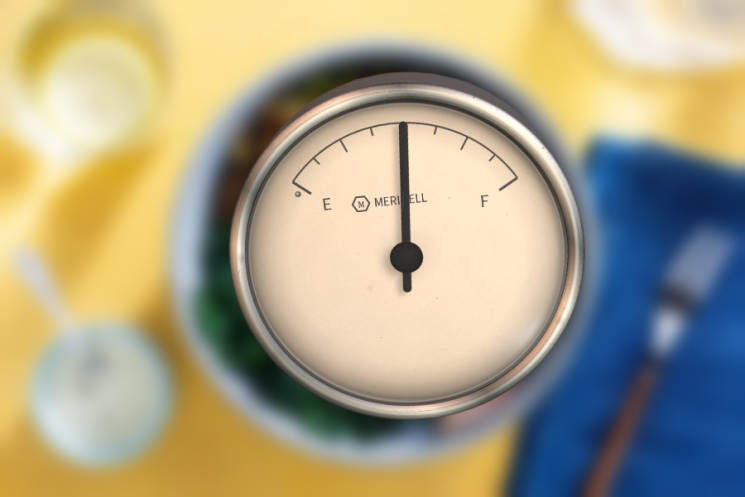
**0.5**
